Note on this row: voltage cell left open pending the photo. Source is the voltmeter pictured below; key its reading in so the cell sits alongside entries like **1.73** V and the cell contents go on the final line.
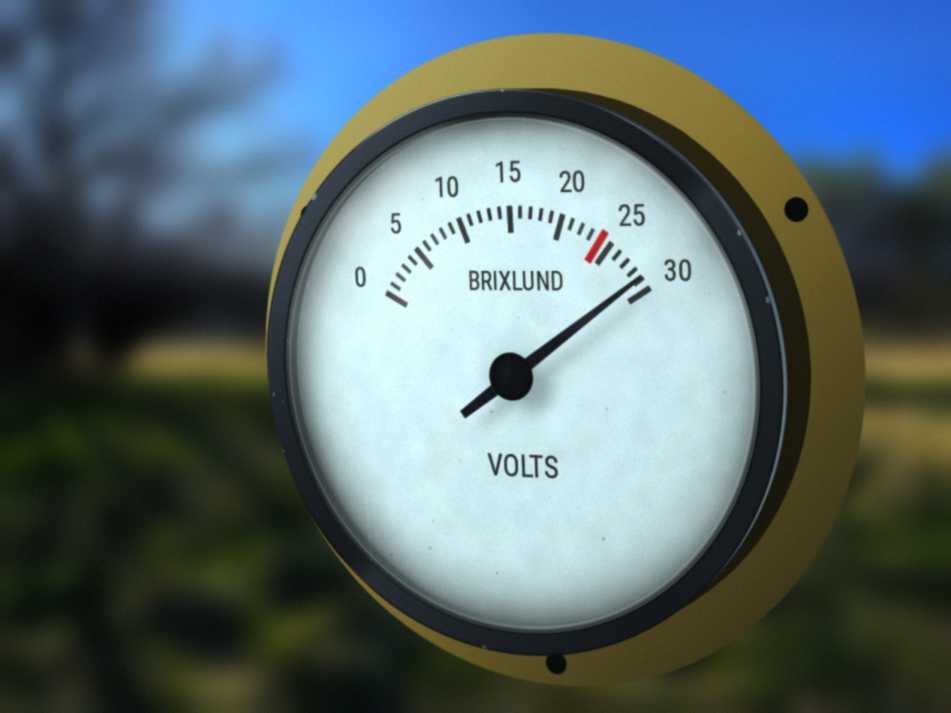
**29** V
